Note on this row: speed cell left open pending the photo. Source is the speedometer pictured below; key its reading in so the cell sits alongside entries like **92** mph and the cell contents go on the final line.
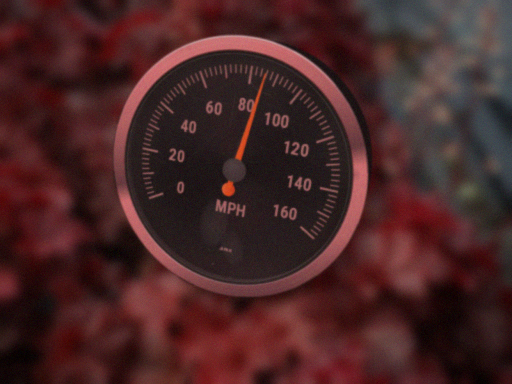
**86** mph
